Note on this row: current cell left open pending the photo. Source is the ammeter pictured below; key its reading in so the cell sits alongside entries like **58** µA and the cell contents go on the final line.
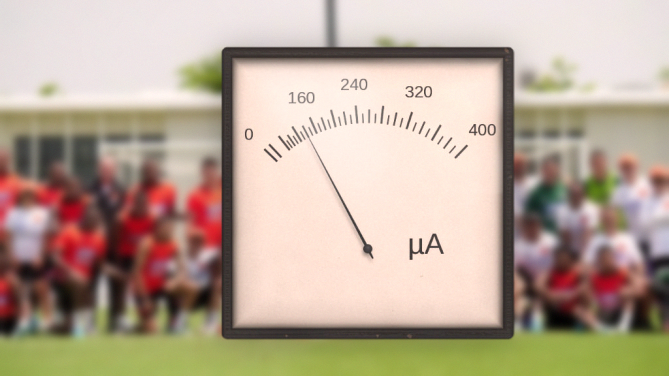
**140** µA
